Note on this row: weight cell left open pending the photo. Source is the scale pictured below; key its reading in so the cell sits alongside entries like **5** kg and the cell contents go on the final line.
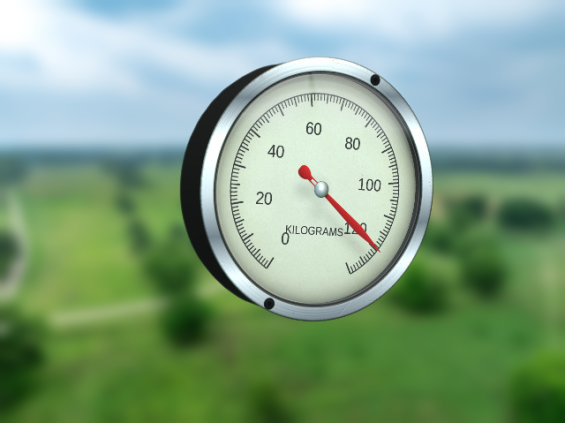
**120** kg
